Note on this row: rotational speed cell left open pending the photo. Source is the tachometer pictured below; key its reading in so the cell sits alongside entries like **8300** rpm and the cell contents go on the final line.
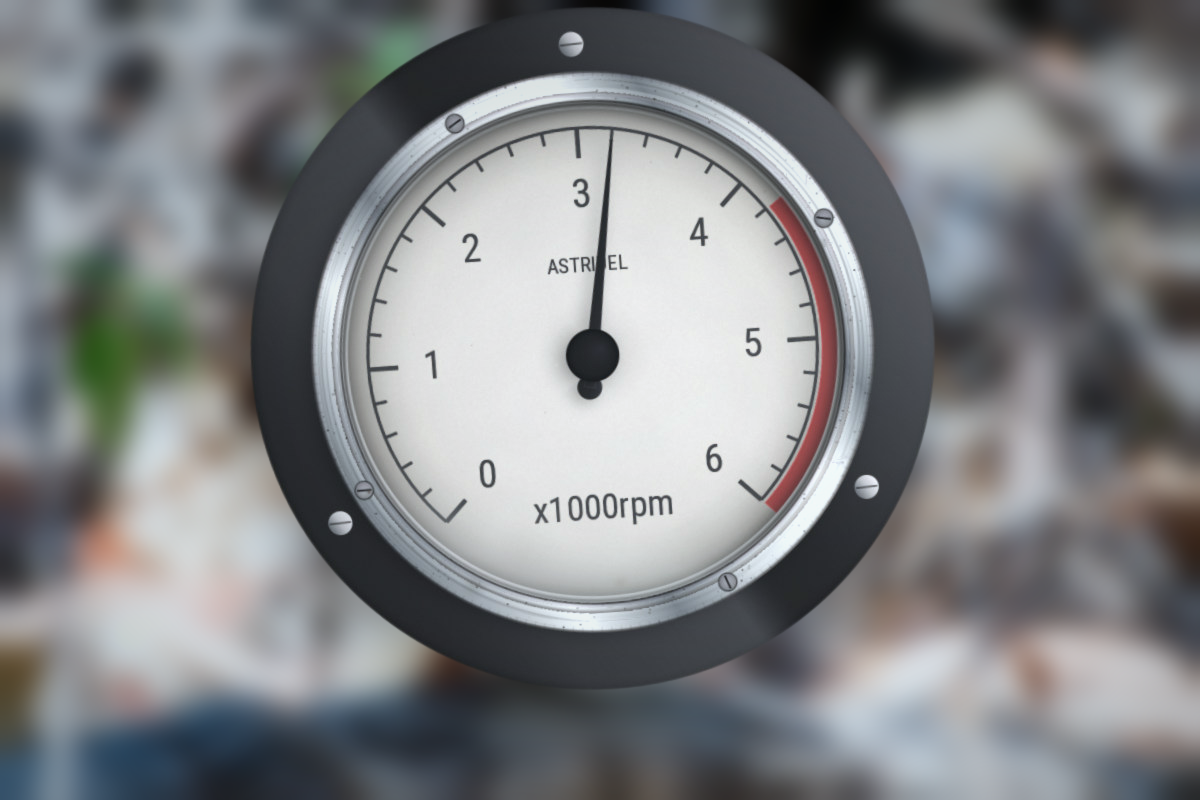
**3200** rpm
